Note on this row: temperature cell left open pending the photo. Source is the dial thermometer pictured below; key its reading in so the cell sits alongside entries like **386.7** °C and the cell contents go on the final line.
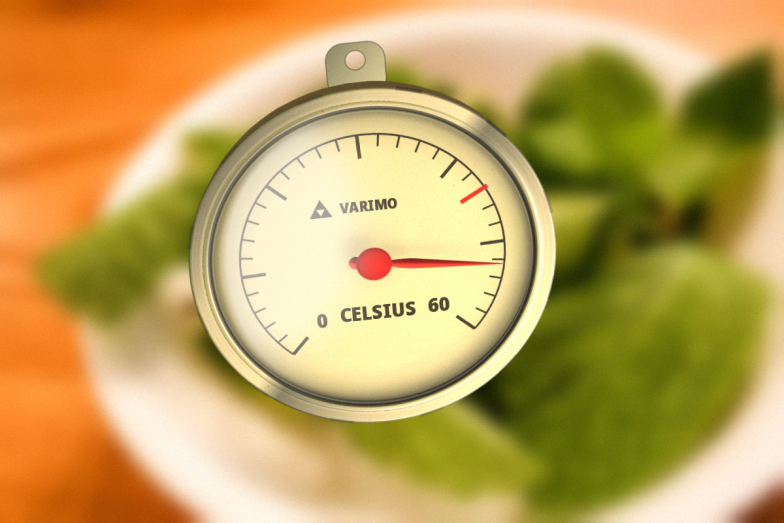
**52** °C
